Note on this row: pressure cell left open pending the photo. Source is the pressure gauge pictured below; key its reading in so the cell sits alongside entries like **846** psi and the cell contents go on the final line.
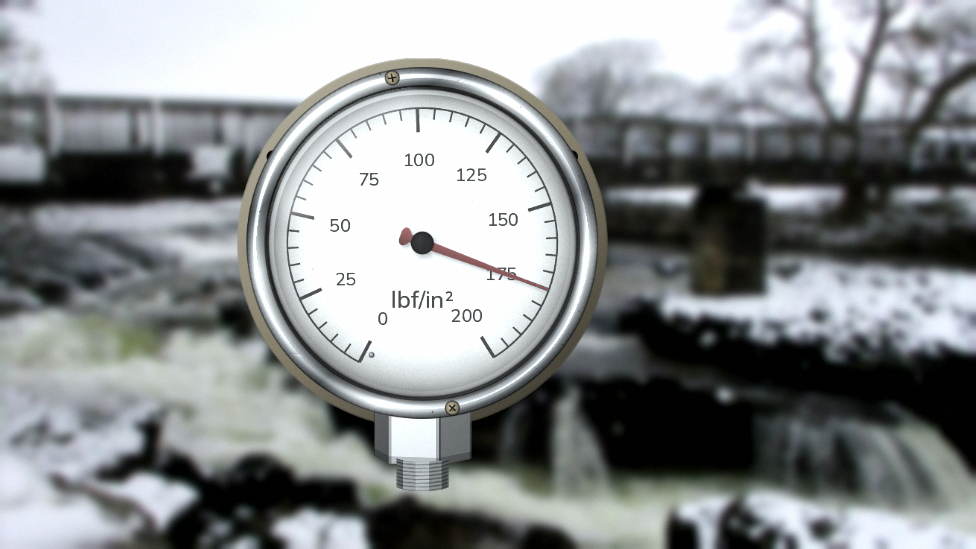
**175** psi
